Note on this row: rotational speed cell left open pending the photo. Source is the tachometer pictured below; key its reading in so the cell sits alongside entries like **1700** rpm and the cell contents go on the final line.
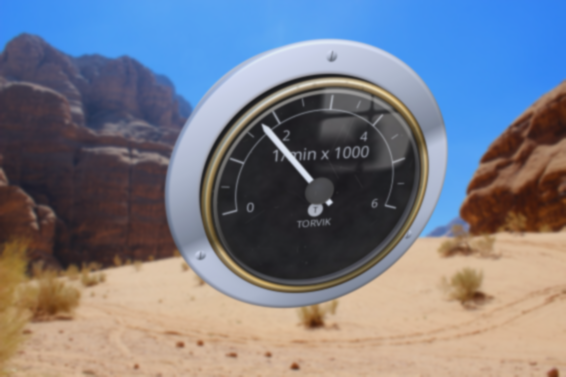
**1750** rpm
